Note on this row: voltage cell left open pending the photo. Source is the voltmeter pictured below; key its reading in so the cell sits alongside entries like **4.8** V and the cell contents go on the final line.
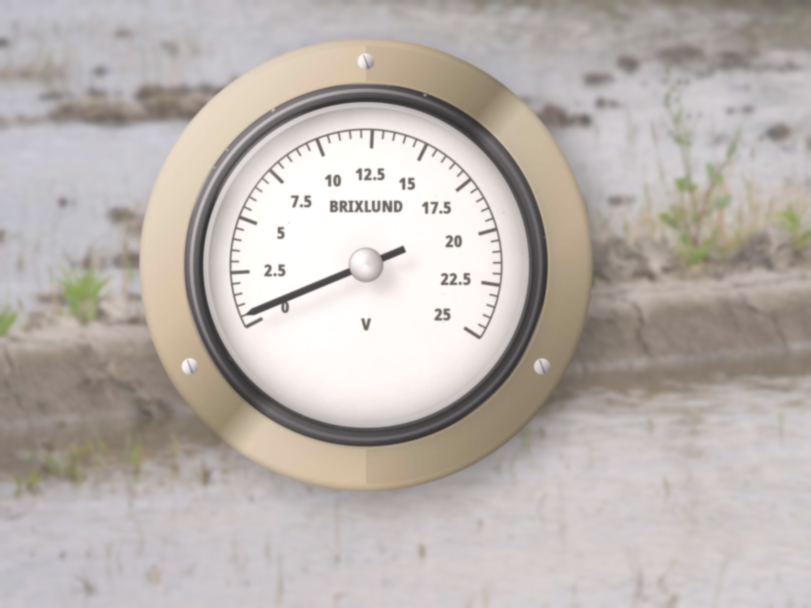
**0.5** V
